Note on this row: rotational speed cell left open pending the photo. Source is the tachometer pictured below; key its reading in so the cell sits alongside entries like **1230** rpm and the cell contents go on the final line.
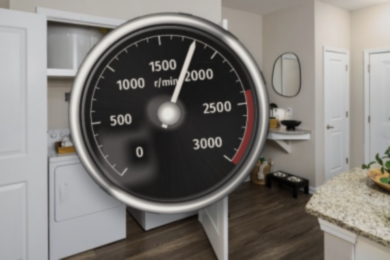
**1800** rpm
